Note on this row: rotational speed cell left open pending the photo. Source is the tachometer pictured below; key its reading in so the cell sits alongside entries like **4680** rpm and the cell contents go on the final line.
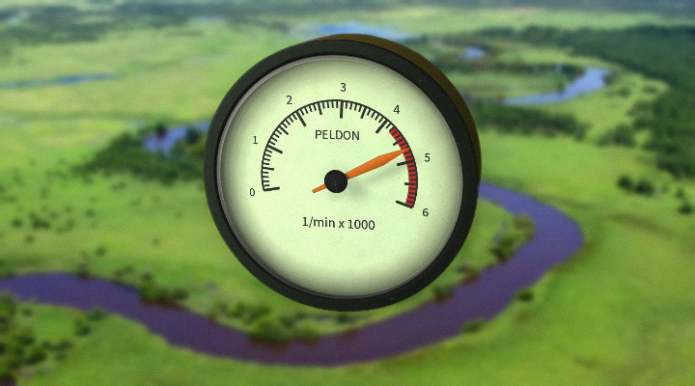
**4700** rpm
